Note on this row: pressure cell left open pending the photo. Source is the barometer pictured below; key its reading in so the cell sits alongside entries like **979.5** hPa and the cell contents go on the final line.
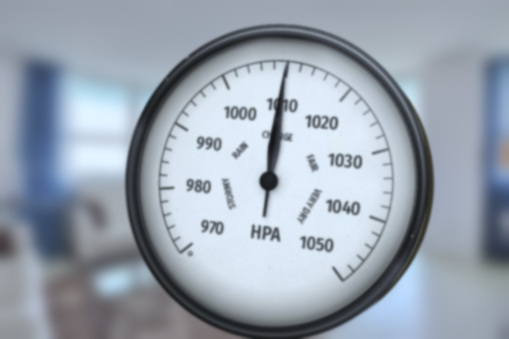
**1010** hPa
